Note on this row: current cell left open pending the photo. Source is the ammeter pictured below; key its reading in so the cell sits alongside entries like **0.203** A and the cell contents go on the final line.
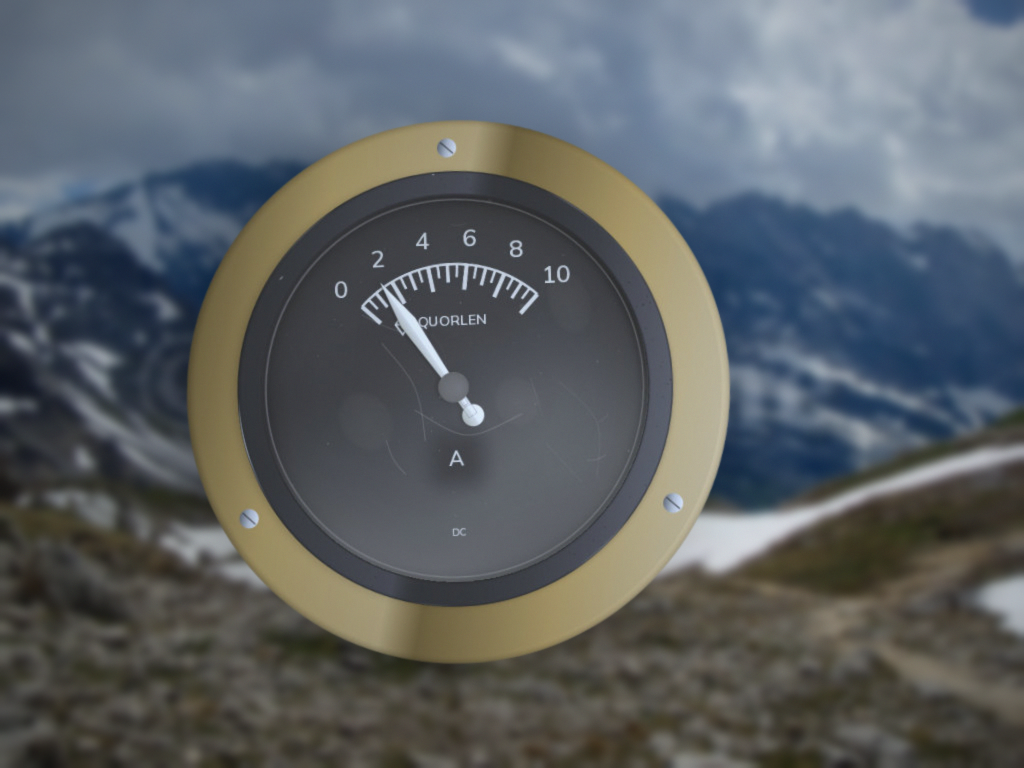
**1.5** A
